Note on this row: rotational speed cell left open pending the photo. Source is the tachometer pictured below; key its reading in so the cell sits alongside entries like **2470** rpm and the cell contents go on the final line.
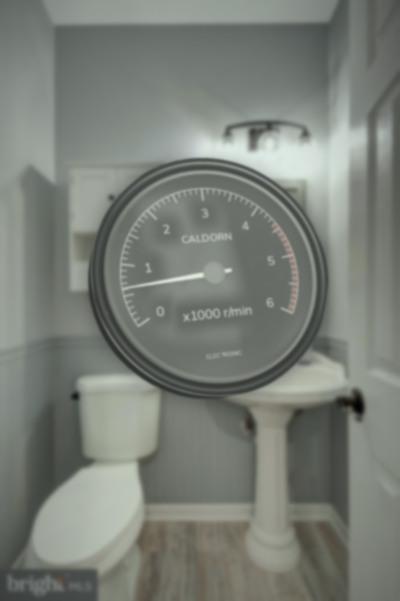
**600** rpm
